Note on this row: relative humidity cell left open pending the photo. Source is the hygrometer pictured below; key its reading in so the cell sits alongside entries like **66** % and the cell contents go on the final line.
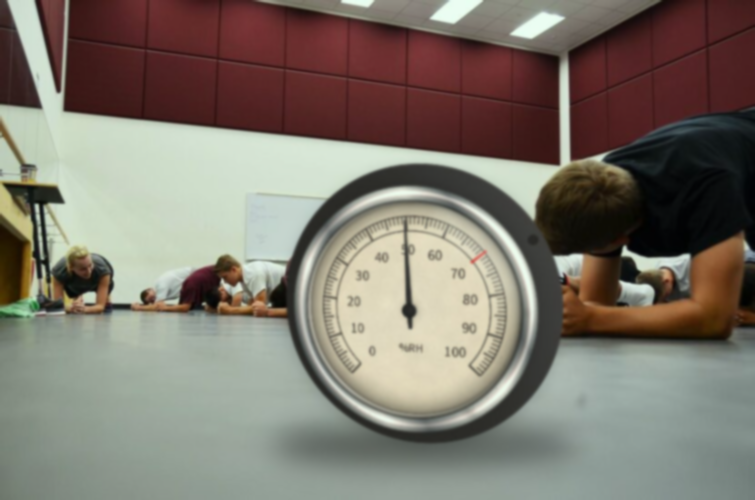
**50** %
